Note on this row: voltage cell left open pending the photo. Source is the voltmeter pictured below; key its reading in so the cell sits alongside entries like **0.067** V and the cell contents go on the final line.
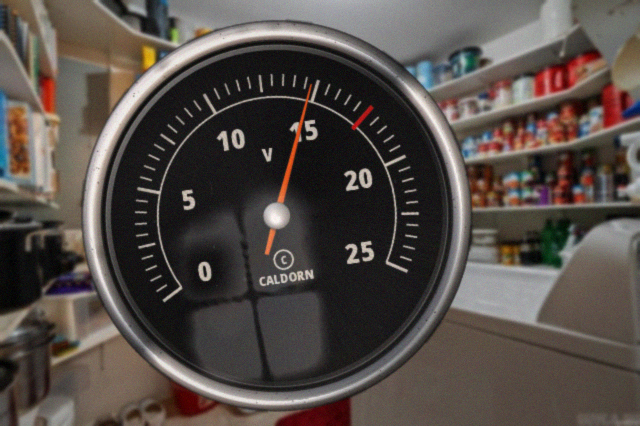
**14.75** V
